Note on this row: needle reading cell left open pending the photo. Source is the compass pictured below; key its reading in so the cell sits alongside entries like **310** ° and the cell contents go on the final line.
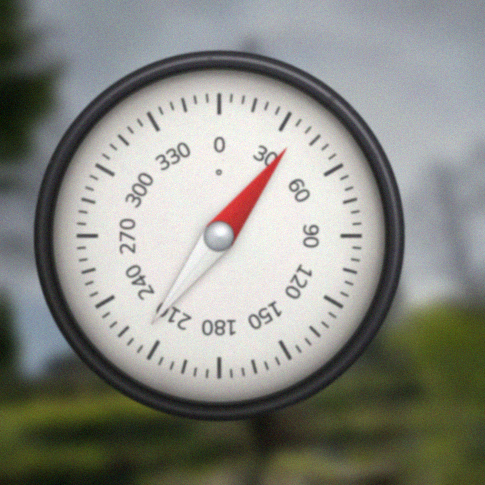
**37.5** °
